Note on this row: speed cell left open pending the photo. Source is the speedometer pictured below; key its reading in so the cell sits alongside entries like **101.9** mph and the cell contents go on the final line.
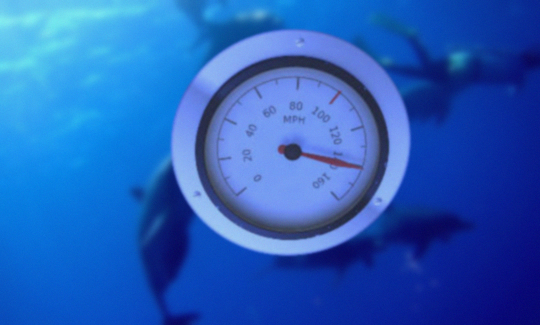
**140** mph
